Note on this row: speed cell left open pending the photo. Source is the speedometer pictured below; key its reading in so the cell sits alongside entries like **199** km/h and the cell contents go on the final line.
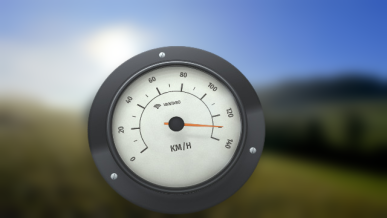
**130** km/h
